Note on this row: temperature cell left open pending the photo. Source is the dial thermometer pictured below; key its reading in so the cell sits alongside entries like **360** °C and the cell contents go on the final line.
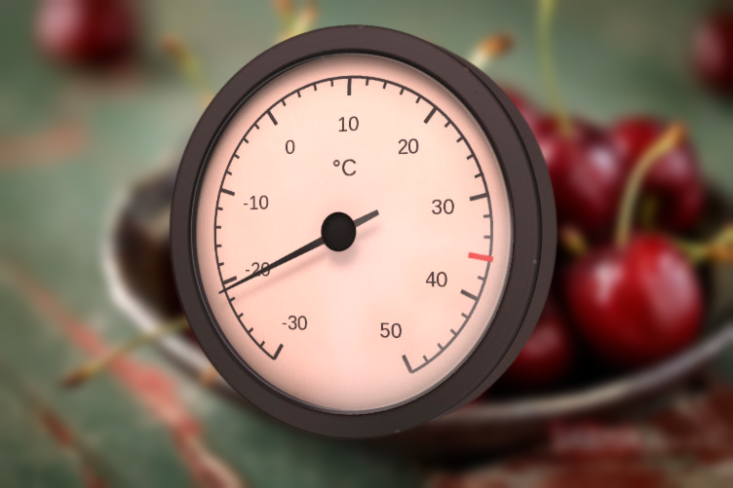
**-21** °C
